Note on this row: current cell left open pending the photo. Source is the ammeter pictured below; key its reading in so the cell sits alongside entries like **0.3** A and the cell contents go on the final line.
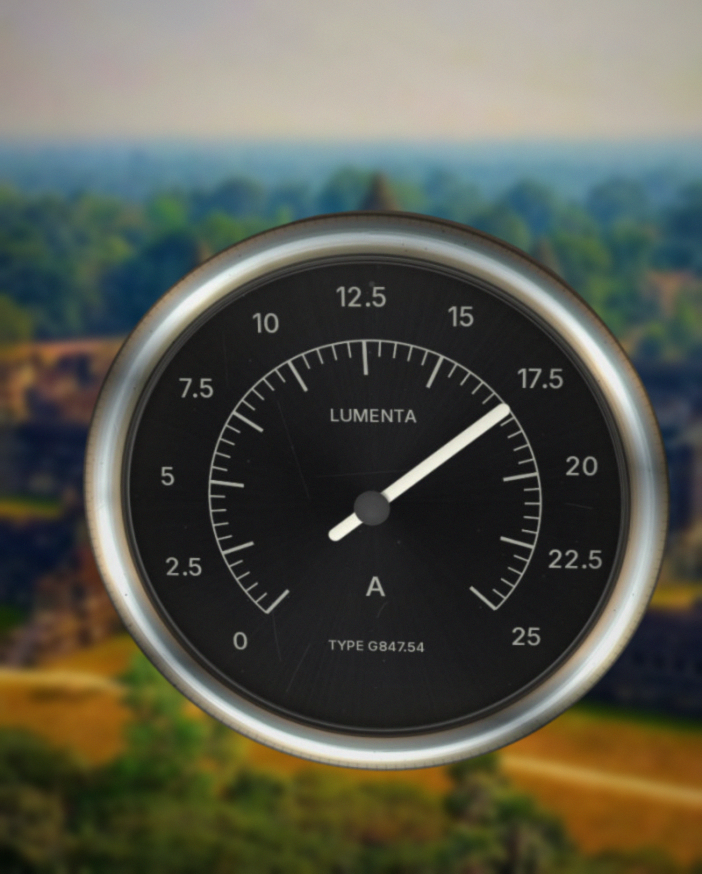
**17.5** A
